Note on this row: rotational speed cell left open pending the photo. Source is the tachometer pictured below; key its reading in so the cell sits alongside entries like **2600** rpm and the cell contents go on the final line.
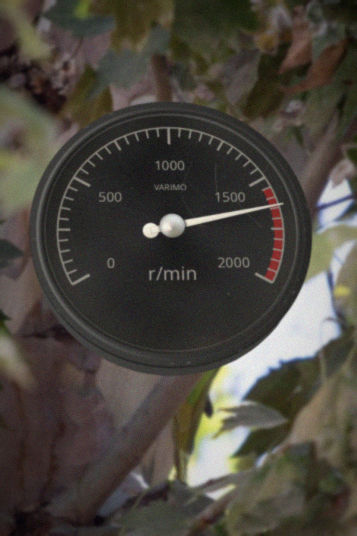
**1650** rpm
